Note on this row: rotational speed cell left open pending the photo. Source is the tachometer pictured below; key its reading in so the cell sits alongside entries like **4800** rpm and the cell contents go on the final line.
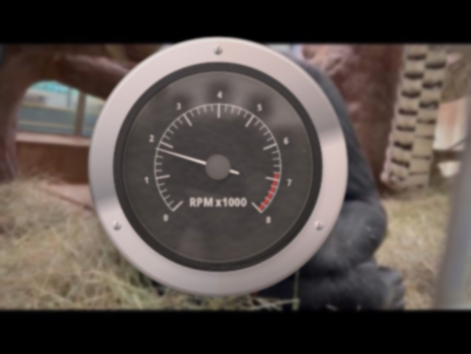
**1800** rpm
